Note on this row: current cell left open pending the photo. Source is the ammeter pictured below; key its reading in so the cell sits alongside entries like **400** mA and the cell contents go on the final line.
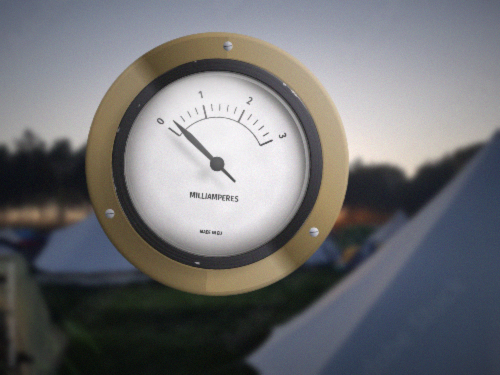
**0.2** mA
